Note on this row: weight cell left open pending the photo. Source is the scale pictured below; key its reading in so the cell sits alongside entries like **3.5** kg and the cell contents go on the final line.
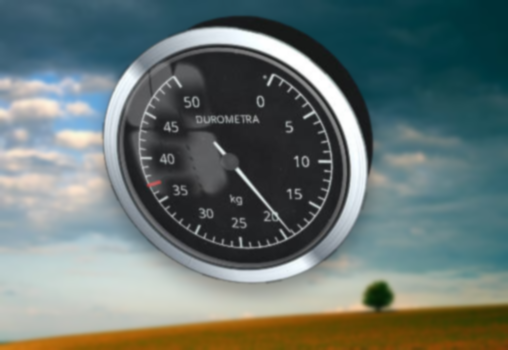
**19** kg
